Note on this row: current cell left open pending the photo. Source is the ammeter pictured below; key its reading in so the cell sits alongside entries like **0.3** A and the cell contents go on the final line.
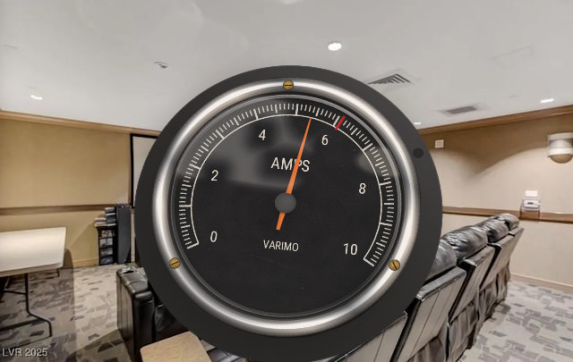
**5.4** A
